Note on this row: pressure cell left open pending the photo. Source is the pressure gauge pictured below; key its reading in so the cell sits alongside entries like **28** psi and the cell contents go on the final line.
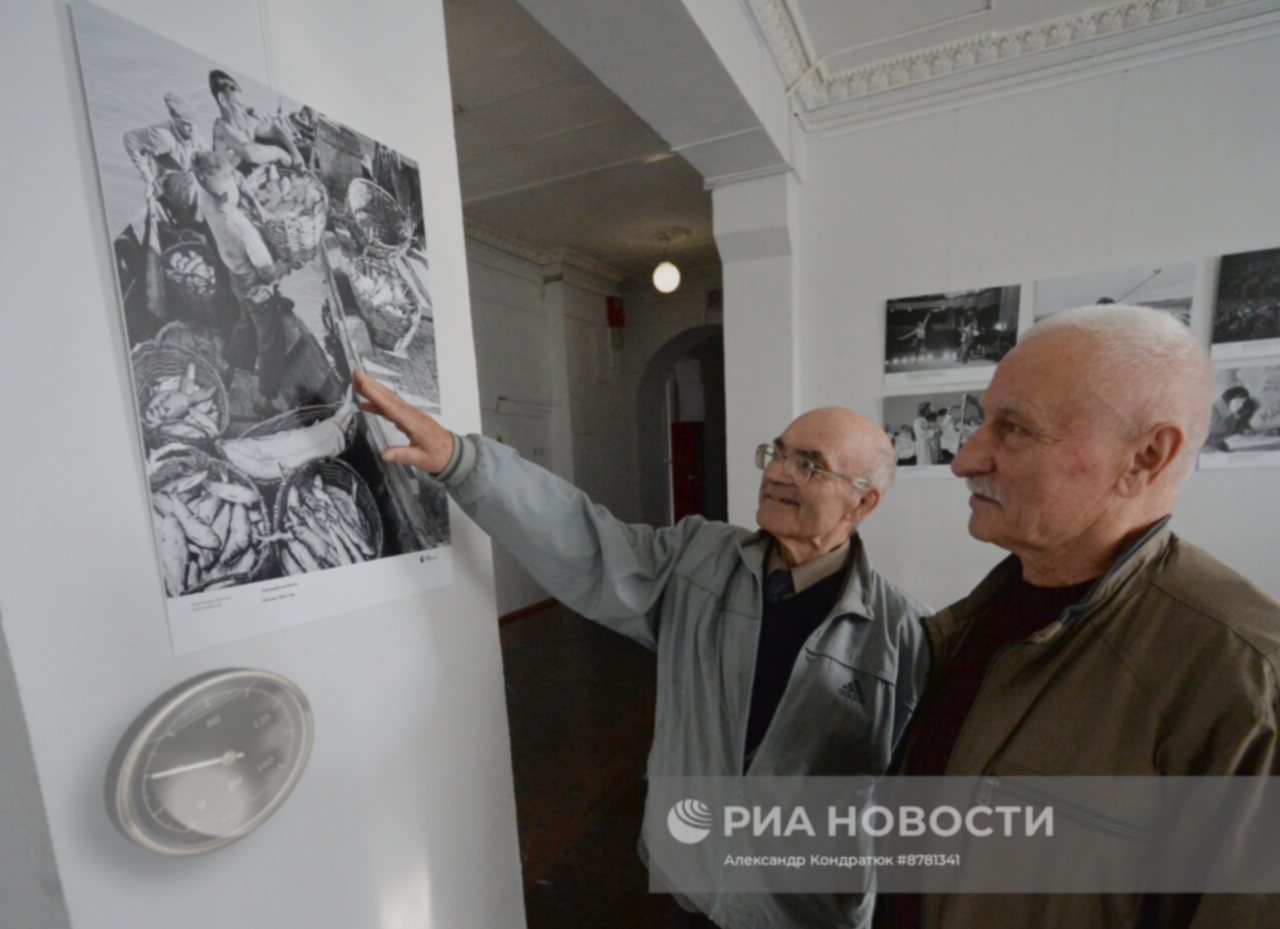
**40** psi
